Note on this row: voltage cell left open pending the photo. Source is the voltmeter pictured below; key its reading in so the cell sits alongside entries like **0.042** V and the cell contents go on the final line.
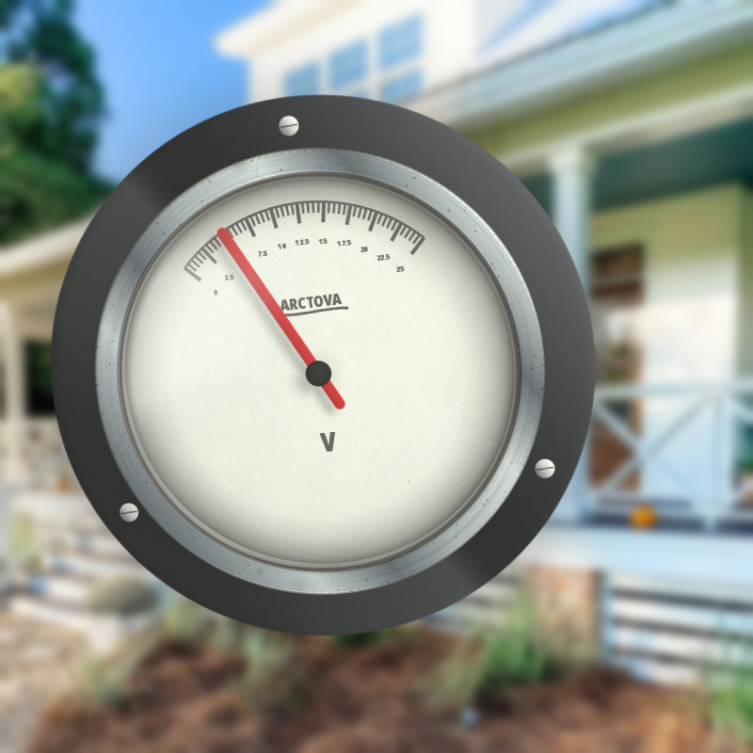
**5** V
